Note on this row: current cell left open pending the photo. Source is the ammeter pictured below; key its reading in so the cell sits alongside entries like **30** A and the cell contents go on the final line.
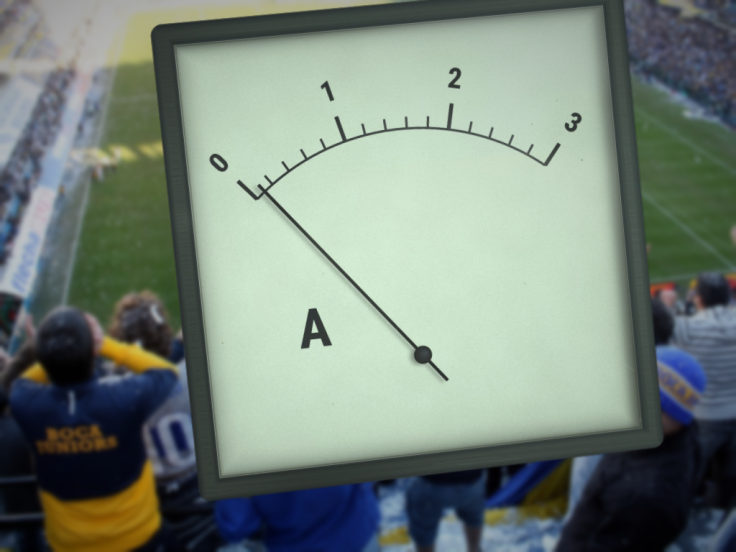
**0.1** A
